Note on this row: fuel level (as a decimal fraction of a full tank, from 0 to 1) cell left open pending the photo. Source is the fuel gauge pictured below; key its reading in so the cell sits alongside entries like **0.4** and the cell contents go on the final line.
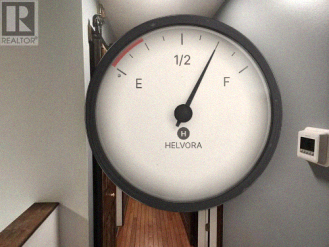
**0.75**
